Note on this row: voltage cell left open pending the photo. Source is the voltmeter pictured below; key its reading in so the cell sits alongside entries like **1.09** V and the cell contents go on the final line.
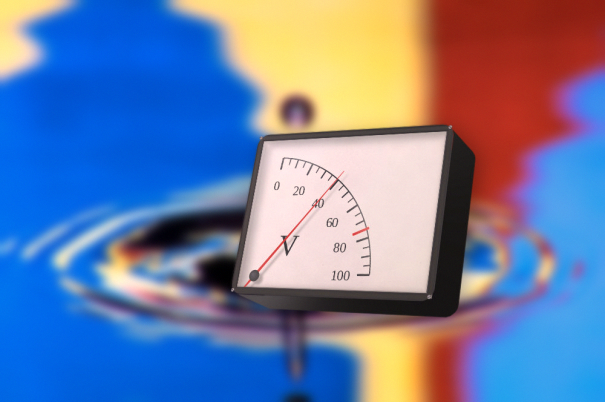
**40** V
